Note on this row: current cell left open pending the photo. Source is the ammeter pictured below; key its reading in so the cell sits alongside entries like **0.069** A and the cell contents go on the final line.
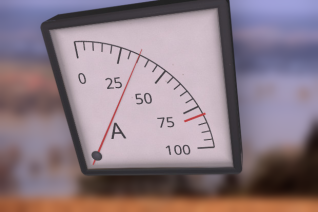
**35** A
